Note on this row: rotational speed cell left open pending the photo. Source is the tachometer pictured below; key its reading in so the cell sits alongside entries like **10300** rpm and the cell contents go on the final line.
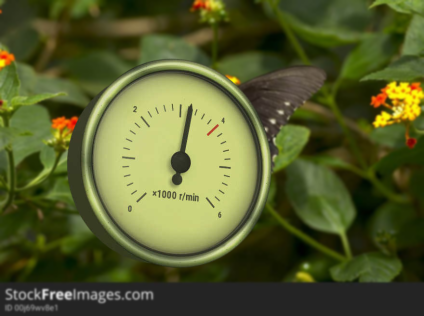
**3200** rpm
